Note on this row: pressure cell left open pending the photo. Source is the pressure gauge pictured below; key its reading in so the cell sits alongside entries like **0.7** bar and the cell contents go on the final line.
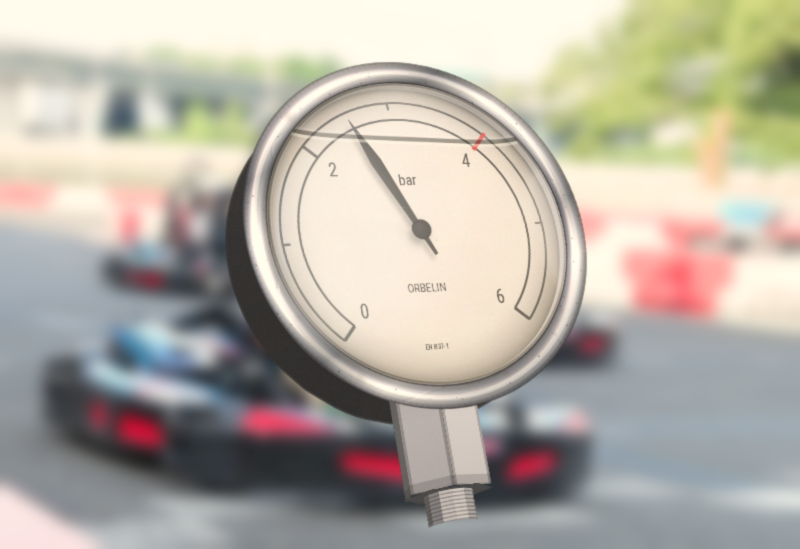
**2.5** bar
